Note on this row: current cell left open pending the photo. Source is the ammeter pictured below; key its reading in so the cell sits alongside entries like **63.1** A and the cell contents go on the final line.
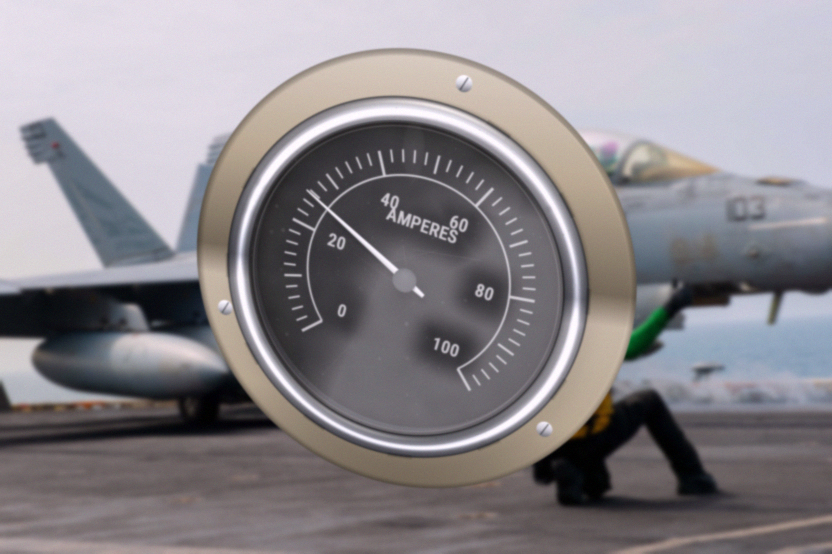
**26** A
